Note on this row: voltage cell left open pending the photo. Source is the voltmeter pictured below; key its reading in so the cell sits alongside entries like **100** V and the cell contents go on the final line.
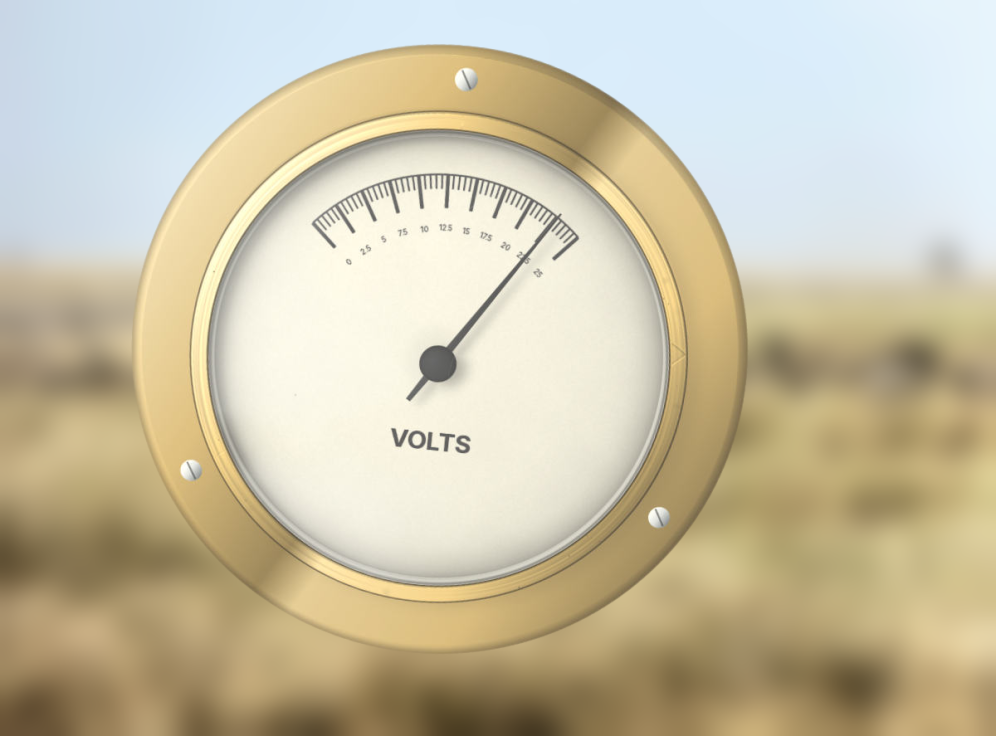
**22.5** V
